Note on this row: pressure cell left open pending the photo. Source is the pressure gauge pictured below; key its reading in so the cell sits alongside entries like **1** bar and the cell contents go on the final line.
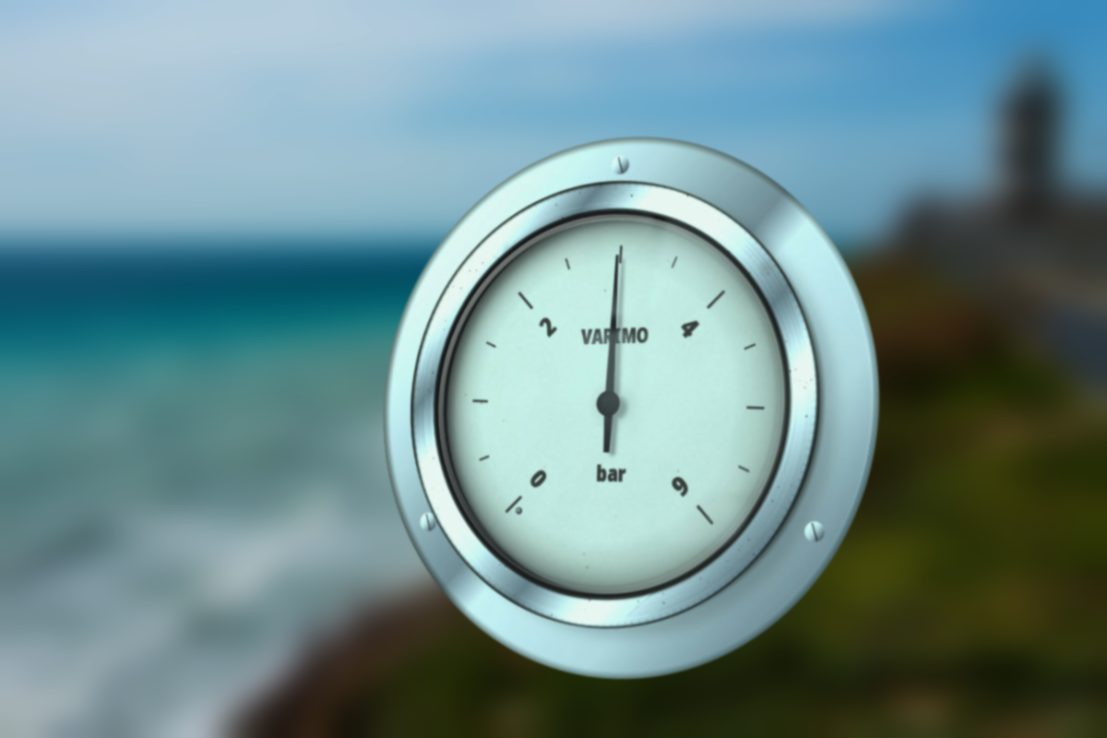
**3** bar
